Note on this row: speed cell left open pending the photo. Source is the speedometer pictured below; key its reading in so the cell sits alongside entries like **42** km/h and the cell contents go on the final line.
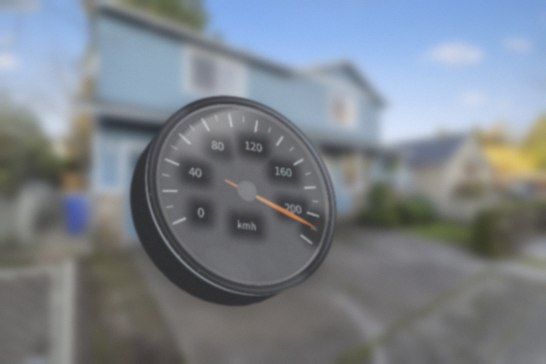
**210** km/h
